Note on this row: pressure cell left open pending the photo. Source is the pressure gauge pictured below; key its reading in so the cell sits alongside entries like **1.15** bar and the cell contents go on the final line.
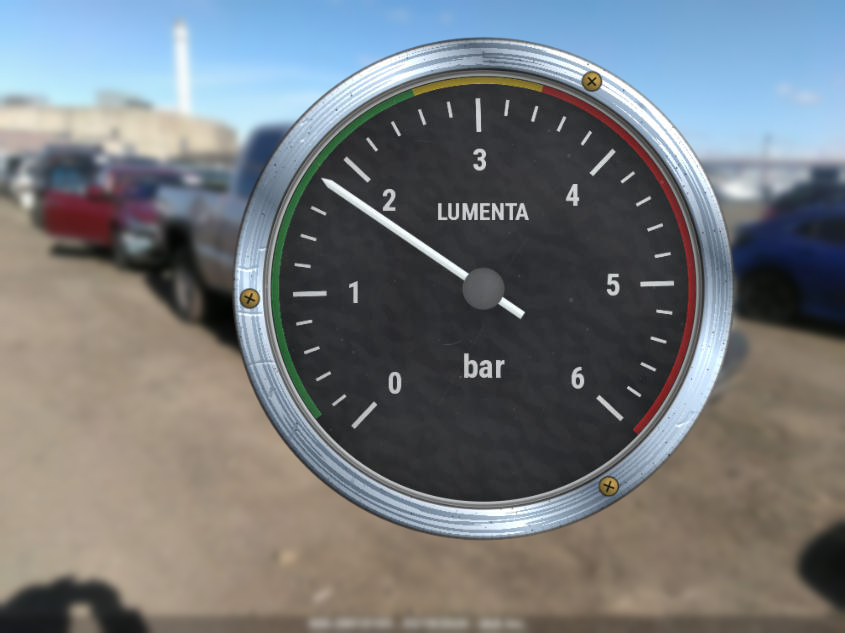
**1.8** bar
